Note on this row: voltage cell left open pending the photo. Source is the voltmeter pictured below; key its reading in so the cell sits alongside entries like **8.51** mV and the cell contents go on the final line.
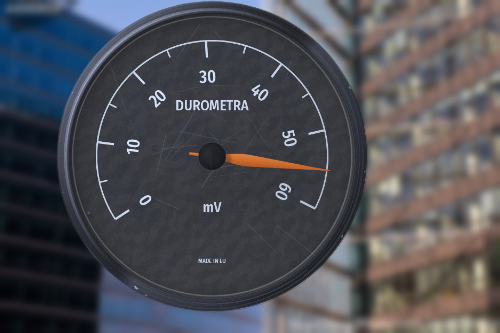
**55** mV
